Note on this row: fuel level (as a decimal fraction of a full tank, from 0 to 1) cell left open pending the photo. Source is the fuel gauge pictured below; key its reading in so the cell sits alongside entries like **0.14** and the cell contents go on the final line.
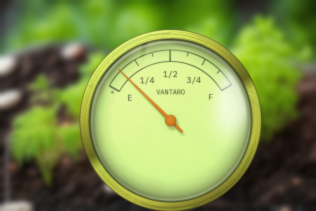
**0.125**
